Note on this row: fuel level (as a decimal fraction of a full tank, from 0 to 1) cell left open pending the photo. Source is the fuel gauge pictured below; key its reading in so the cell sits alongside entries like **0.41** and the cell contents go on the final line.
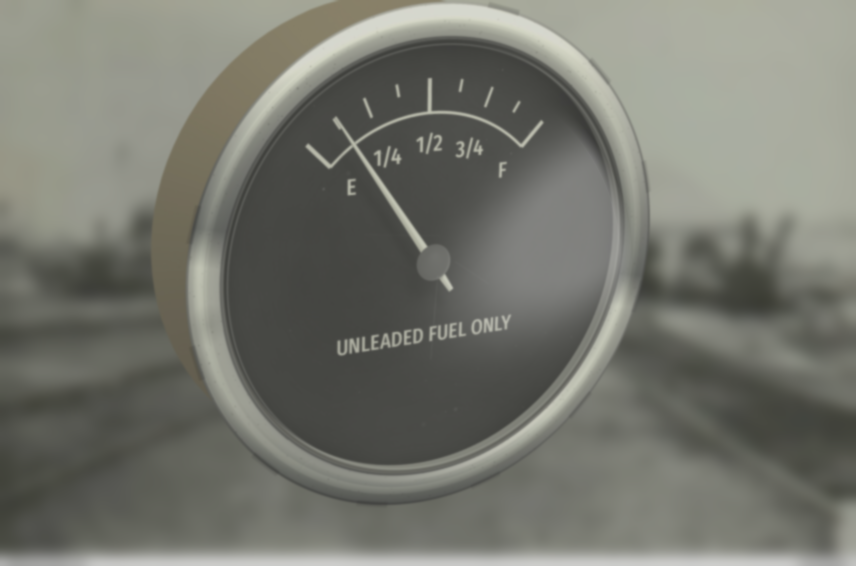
**0.125**
